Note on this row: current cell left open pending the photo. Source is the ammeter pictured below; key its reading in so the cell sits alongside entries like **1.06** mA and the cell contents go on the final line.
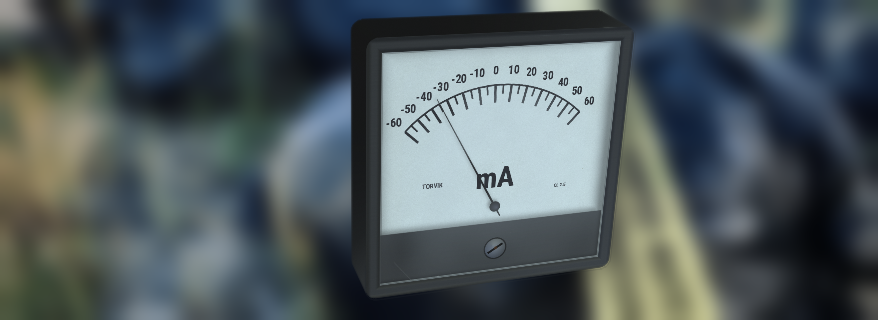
**-35** mA
